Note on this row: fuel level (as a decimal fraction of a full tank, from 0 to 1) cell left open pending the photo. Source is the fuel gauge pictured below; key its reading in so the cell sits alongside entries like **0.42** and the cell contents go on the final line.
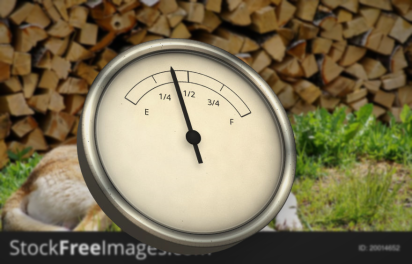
**0.375**
